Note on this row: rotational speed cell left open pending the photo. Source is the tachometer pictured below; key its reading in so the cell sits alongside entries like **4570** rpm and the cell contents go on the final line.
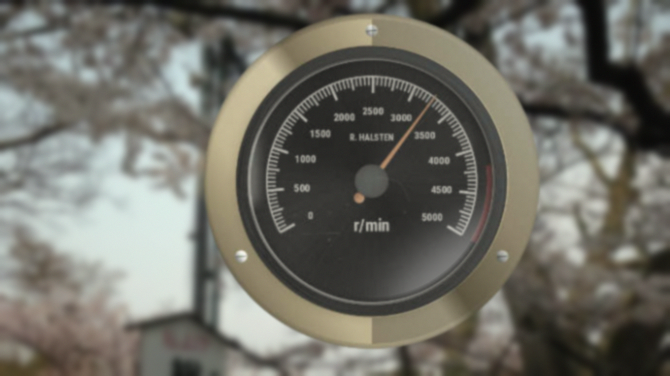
**3250** rpm
